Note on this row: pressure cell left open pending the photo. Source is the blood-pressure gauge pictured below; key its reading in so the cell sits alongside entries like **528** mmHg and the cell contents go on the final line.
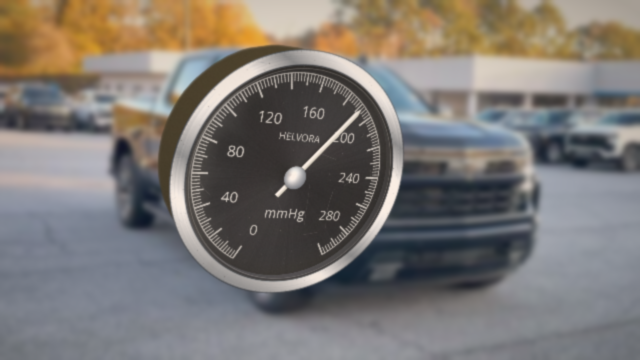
**190** mmHg
